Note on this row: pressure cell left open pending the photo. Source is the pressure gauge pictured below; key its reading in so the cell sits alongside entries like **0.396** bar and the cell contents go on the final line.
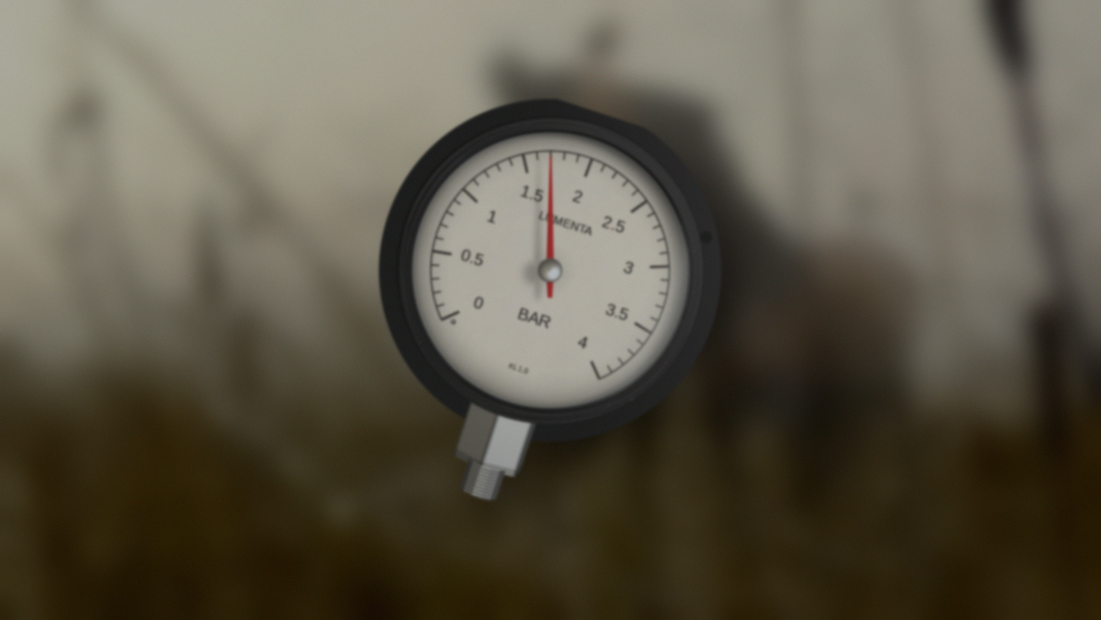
**1.7** bar
